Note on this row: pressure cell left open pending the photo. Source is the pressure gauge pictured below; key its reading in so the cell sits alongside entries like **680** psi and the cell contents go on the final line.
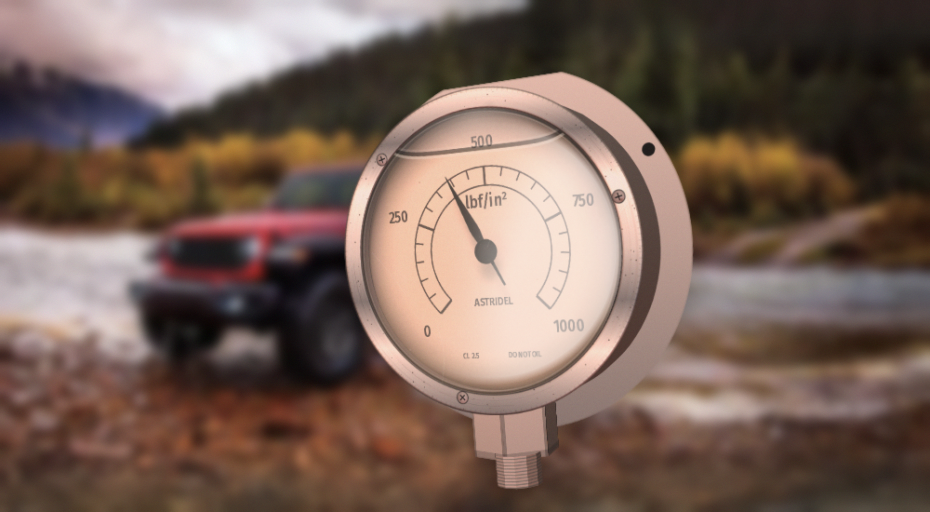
**400** psi
